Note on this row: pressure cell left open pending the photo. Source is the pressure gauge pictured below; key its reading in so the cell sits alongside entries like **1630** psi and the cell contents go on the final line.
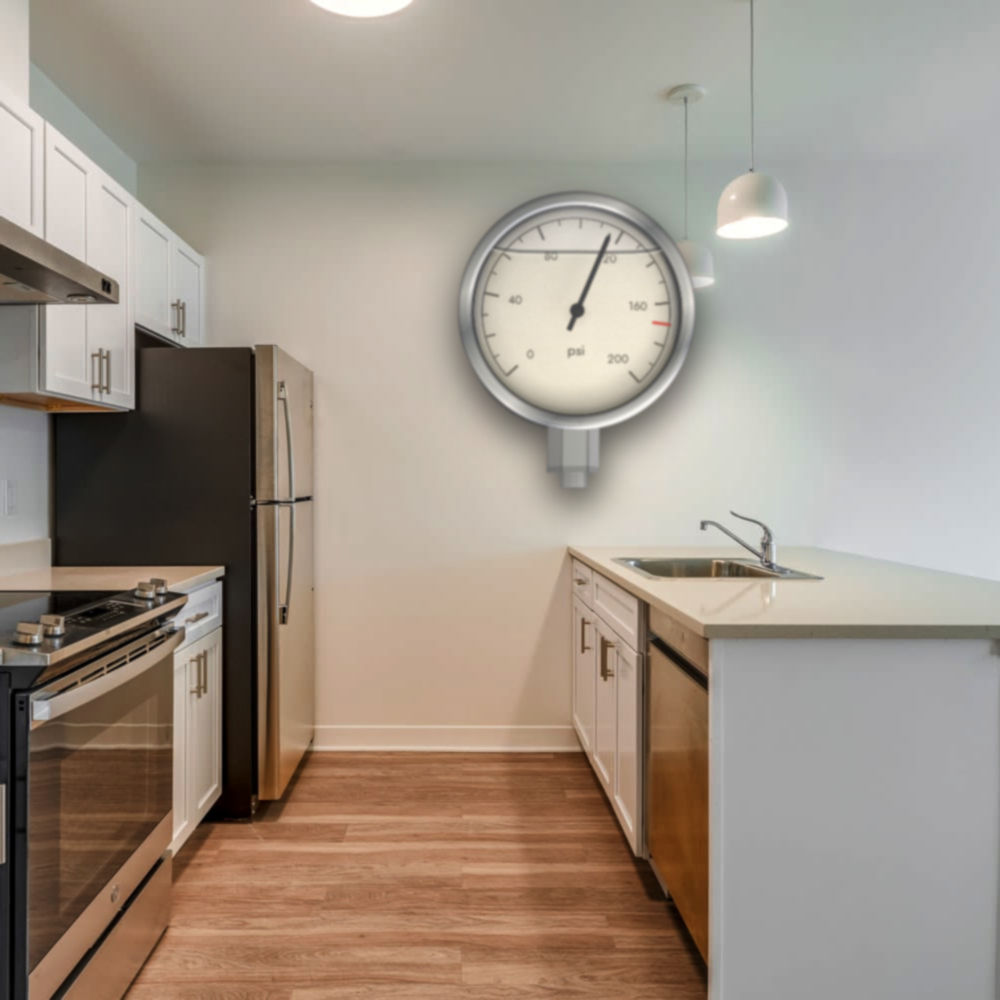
**115** psi
